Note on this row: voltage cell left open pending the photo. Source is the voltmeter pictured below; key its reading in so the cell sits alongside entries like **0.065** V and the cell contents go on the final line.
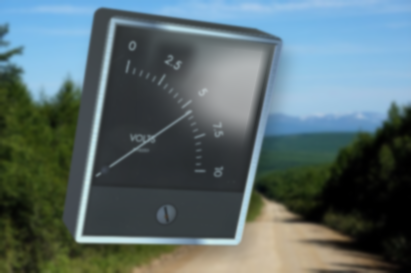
**5.5** V
